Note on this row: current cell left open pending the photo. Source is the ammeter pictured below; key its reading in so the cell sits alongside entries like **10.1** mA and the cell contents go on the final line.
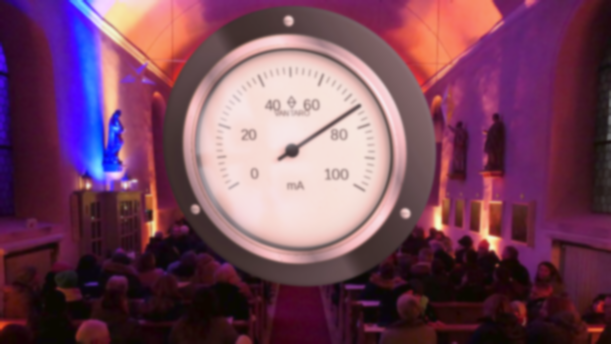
**74** mA
